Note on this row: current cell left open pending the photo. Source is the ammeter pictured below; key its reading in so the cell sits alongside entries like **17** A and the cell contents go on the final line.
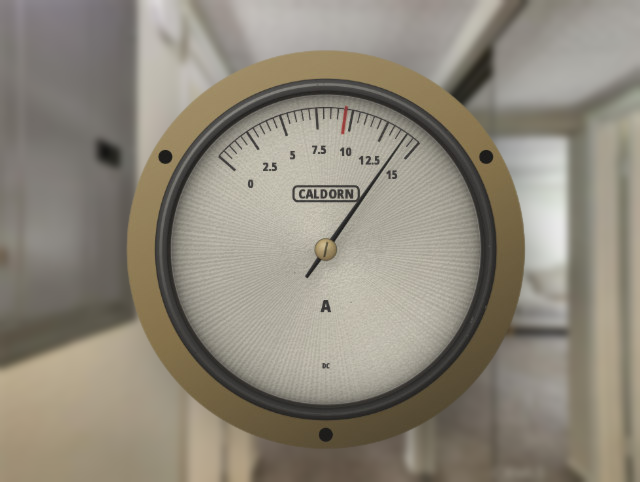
**14** A
